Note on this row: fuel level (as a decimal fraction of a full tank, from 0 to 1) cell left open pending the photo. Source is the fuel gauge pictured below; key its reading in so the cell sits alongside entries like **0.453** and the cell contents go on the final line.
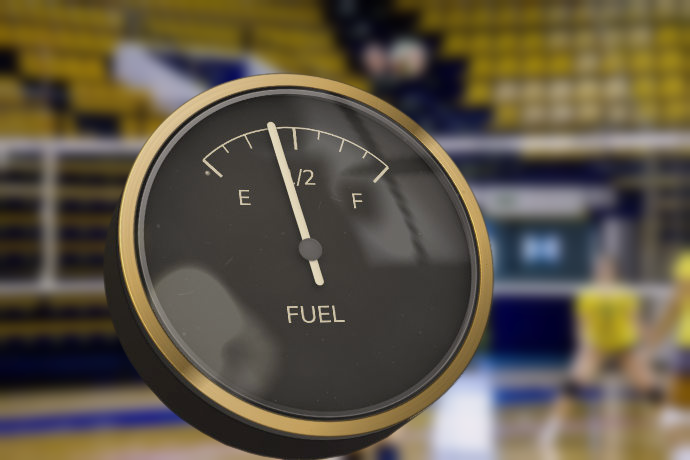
**0.375**
